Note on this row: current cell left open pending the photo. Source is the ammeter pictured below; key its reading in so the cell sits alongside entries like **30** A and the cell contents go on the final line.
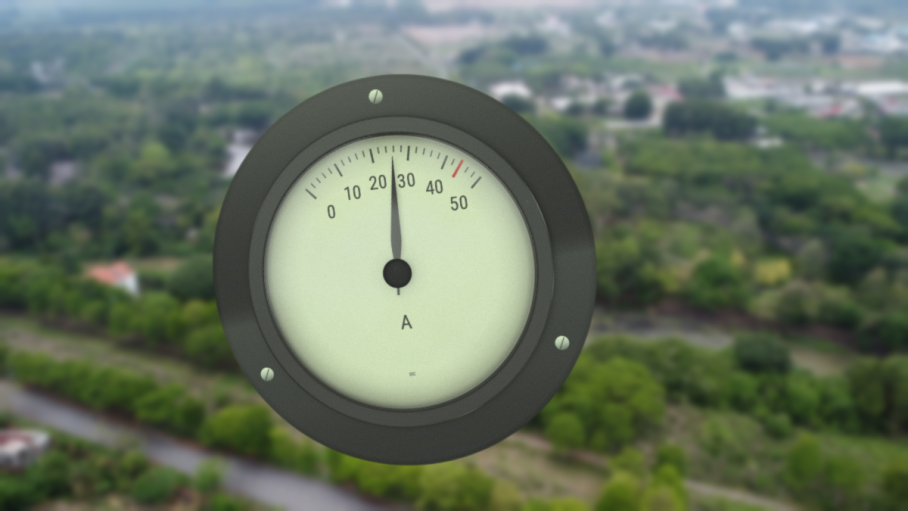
**26** A
